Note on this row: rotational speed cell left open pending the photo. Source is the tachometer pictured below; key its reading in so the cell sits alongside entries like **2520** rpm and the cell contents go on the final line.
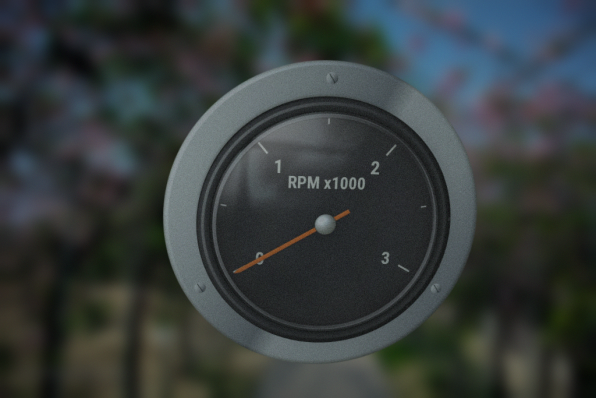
**0** rpm
